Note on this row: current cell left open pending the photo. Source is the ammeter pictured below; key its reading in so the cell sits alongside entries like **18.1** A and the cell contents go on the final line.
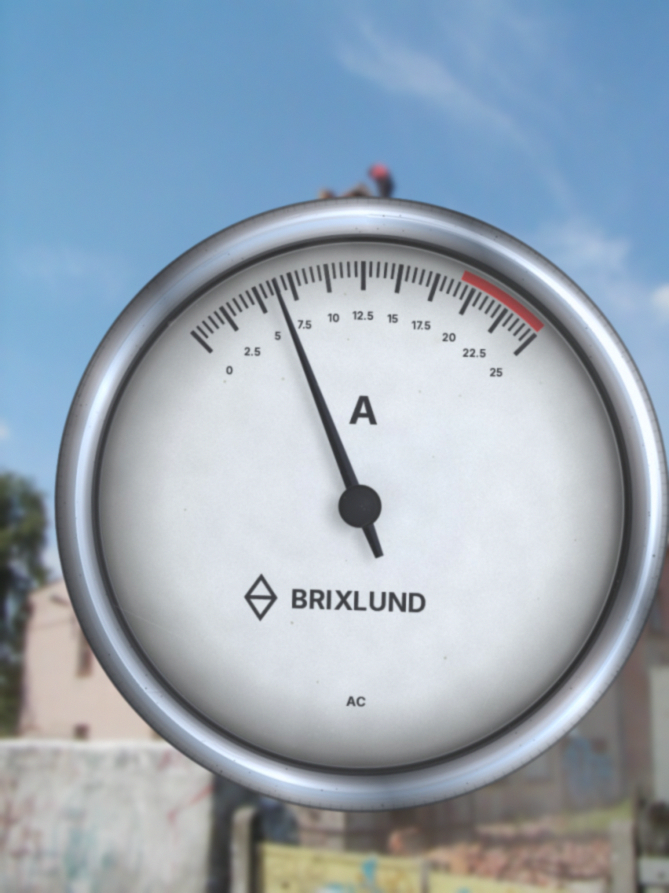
**6.5** A
